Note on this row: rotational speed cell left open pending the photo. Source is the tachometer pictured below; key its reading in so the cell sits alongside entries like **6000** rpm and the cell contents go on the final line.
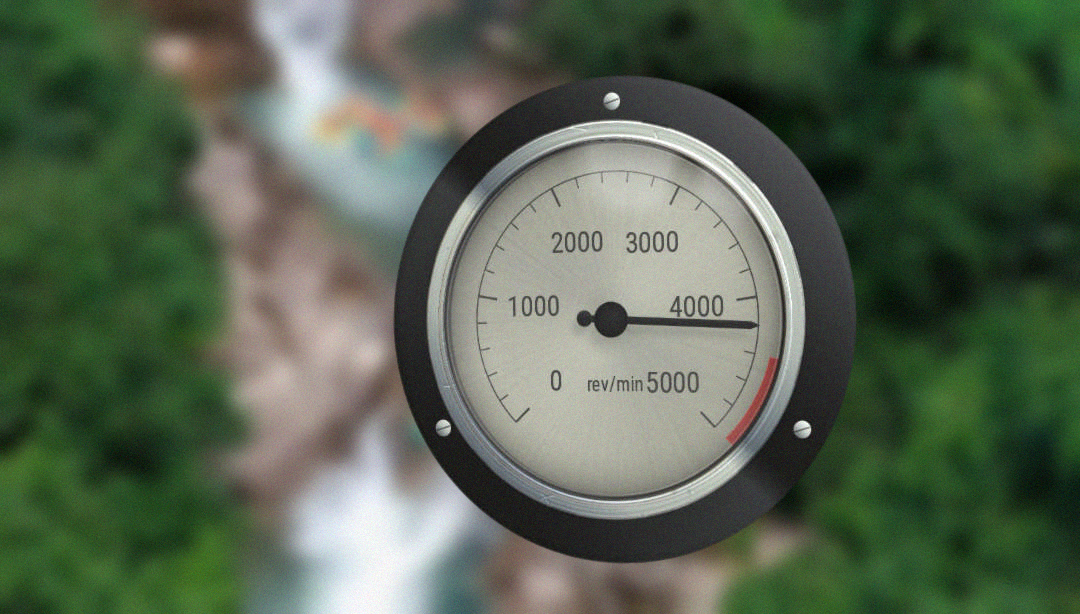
**4200** rpm
